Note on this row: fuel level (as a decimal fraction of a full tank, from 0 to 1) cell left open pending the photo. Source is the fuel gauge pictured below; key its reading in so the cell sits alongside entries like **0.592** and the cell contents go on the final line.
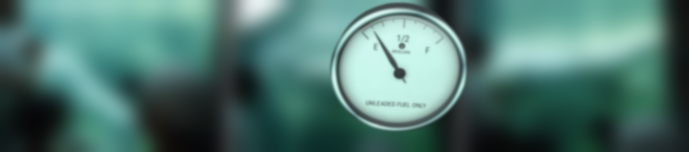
**0.125**
